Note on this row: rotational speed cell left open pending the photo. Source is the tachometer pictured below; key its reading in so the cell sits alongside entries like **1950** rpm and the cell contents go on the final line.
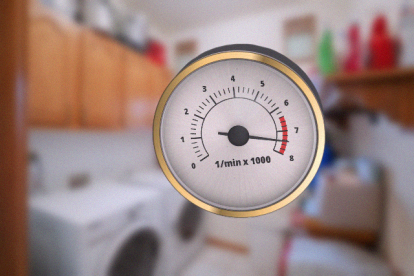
**7400** rpm
